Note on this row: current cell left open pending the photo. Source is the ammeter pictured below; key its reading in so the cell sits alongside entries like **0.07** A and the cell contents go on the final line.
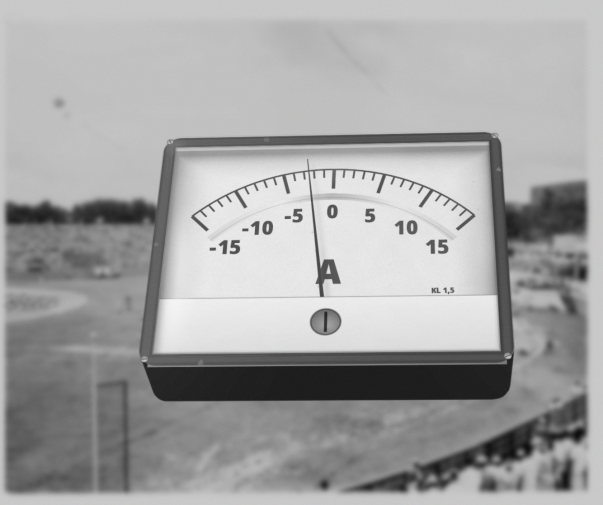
**-2.5** A
